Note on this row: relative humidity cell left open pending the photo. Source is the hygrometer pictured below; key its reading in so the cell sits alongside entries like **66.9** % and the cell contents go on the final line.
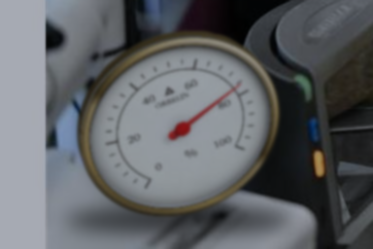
**76** %
